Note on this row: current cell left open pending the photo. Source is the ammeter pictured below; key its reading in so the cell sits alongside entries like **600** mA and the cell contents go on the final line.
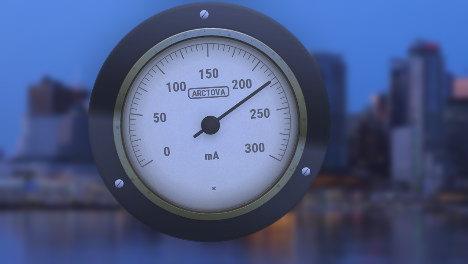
**220** mA
